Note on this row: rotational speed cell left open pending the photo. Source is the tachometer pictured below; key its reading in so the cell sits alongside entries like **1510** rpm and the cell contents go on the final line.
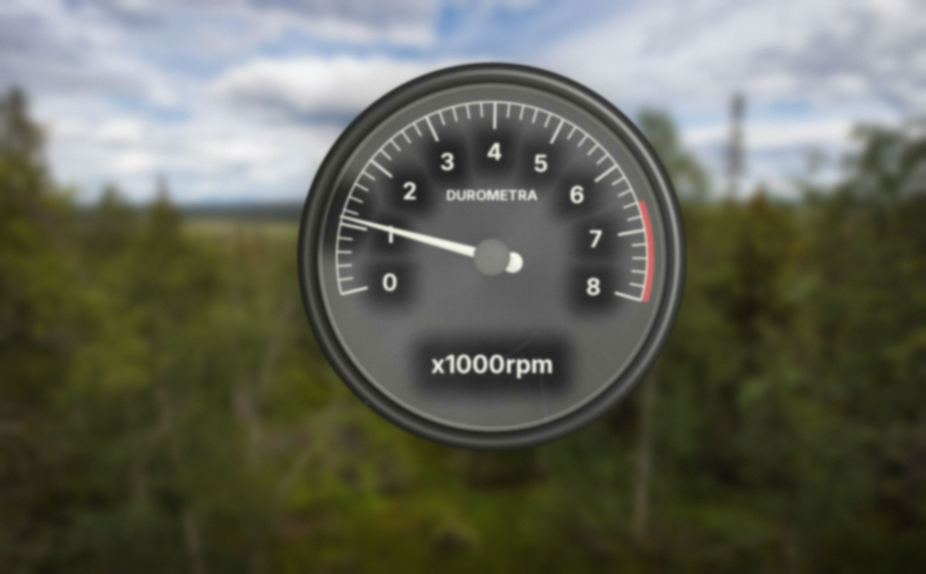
**1100** rpm
